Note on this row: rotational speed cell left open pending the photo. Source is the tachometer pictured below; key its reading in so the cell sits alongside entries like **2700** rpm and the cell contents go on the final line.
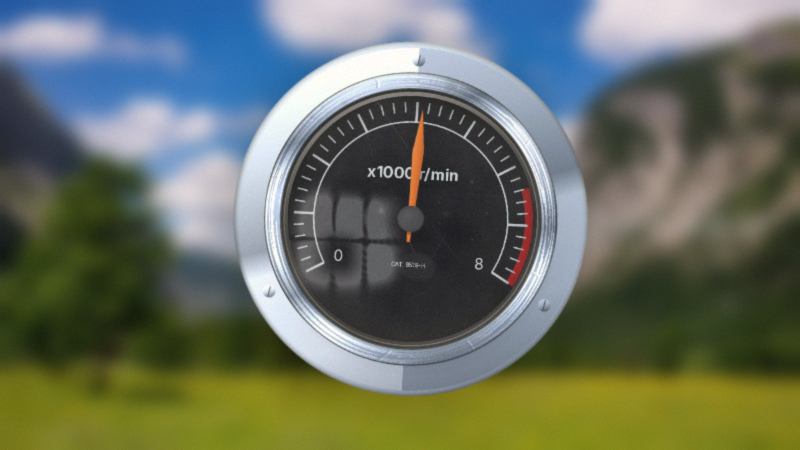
**4100** rpm
